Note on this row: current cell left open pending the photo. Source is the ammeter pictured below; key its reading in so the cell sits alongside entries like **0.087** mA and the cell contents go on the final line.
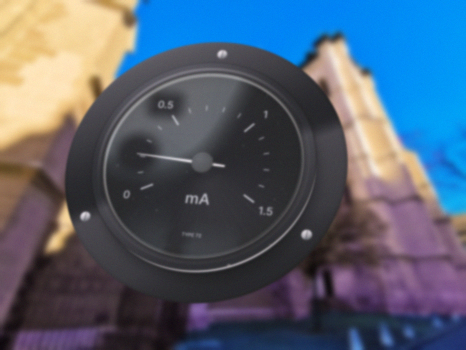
**0.2** mA
